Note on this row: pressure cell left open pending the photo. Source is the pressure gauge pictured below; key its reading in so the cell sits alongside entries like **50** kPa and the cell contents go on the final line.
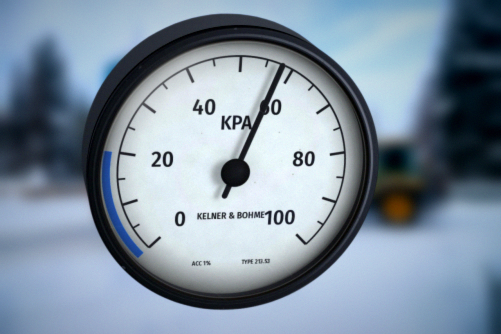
**57.5** kPa
